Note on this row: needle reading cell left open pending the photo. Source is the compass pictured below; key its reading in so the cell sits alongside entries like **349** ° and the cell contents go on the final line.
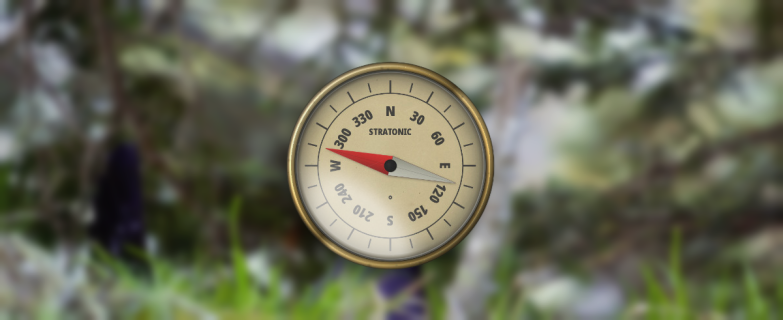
**285** °
